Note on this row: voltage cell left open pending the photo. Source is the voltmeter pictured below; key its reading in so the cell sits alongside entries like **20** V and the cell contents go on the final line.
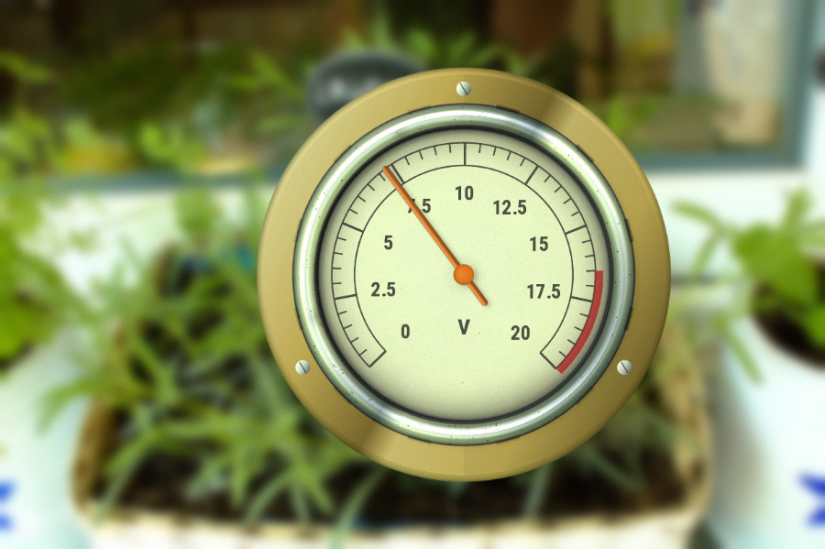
**7.25** V
